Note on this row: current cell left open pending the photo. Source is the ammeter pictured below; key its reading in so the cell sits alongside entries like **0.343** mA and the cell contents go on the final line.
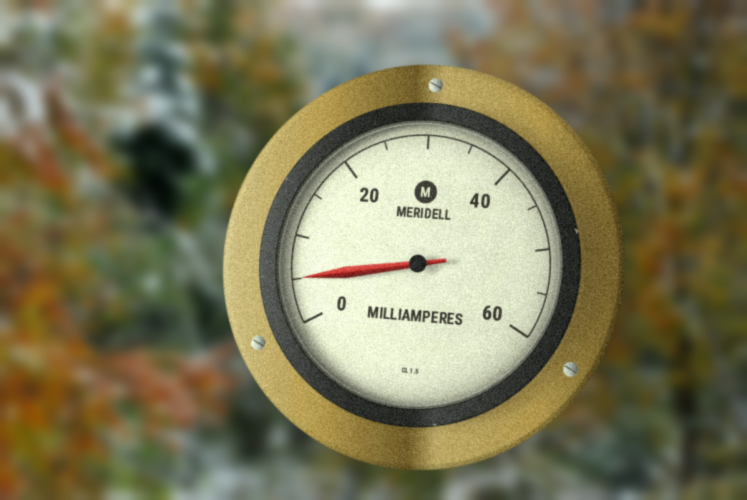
**5** mA
